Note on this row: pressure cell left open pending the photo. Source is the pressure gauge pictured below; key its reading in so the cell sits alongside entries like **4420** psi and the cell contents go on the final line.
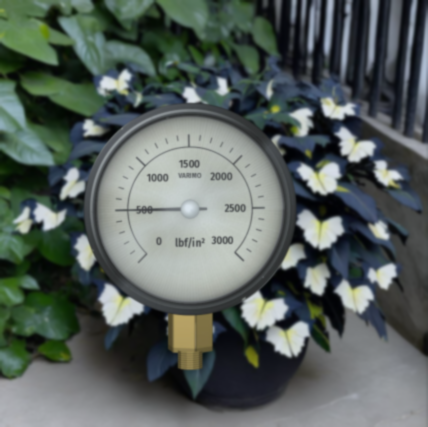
**500** psi
